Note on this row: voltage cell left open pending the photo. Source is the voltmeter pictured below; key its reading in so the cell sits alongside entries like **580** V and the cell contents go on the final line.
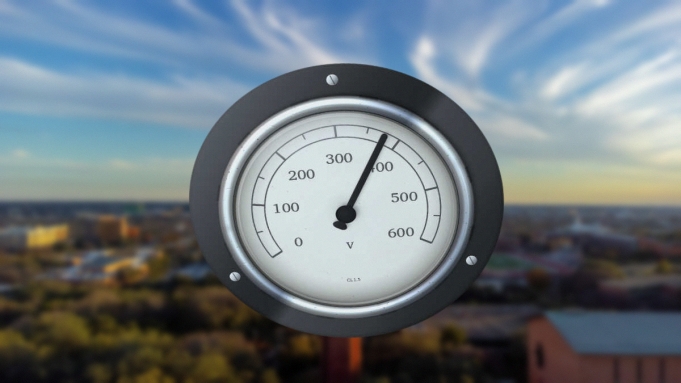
**375** V
